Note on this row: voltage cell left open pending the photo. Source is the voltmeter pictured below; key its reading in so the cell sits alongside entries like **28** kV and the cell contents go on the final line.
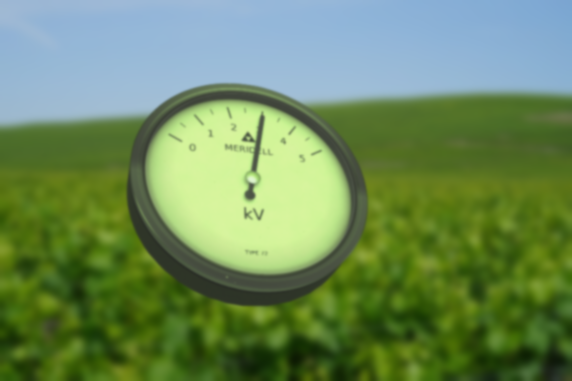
**3** kV
